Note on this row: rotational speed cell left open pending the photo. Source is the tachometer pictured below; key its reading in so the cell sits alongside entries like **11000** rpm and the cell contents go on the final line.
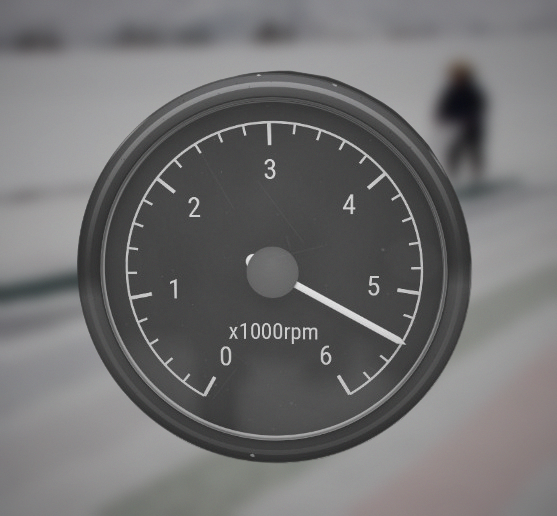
**5400** rpm
